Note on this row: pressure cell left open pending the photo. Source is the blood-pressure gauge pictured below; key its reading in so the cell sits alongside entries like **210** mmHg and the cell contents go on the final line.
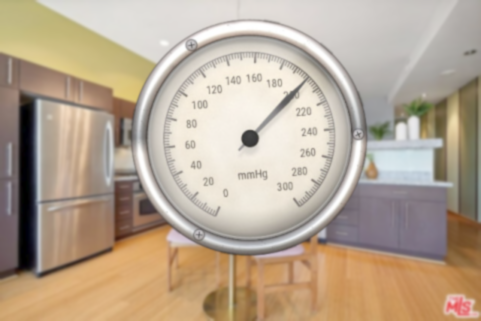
**200** mmHg
